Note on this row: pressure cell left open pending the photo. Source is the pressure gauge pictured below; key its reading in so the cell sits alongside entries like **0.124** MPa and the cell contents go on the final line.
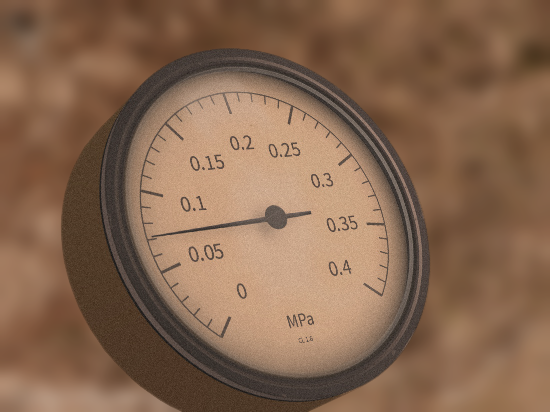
**0.07** MPa
